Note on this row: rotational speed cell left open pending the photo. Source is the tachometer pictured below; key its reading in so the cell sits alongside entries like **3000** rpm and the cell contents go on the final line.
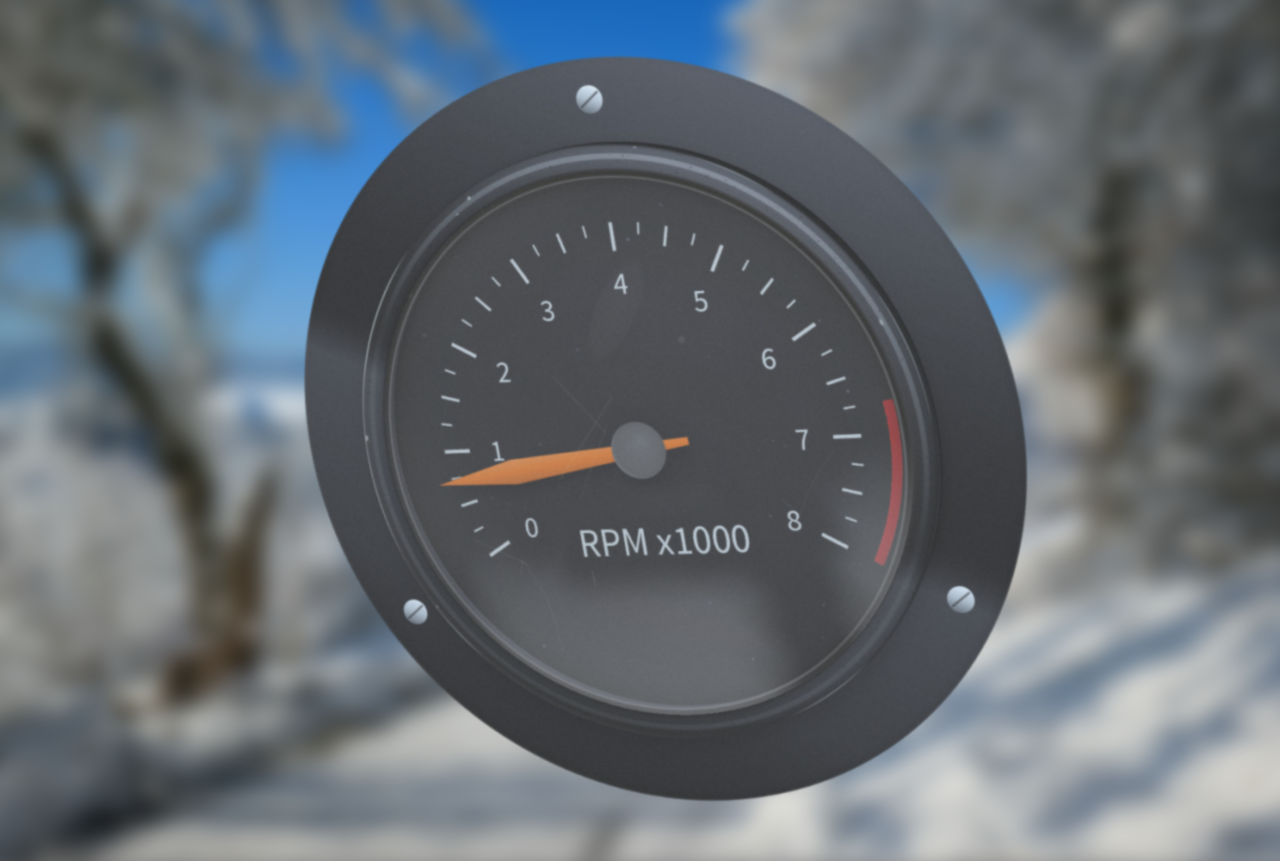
**750** rpm
